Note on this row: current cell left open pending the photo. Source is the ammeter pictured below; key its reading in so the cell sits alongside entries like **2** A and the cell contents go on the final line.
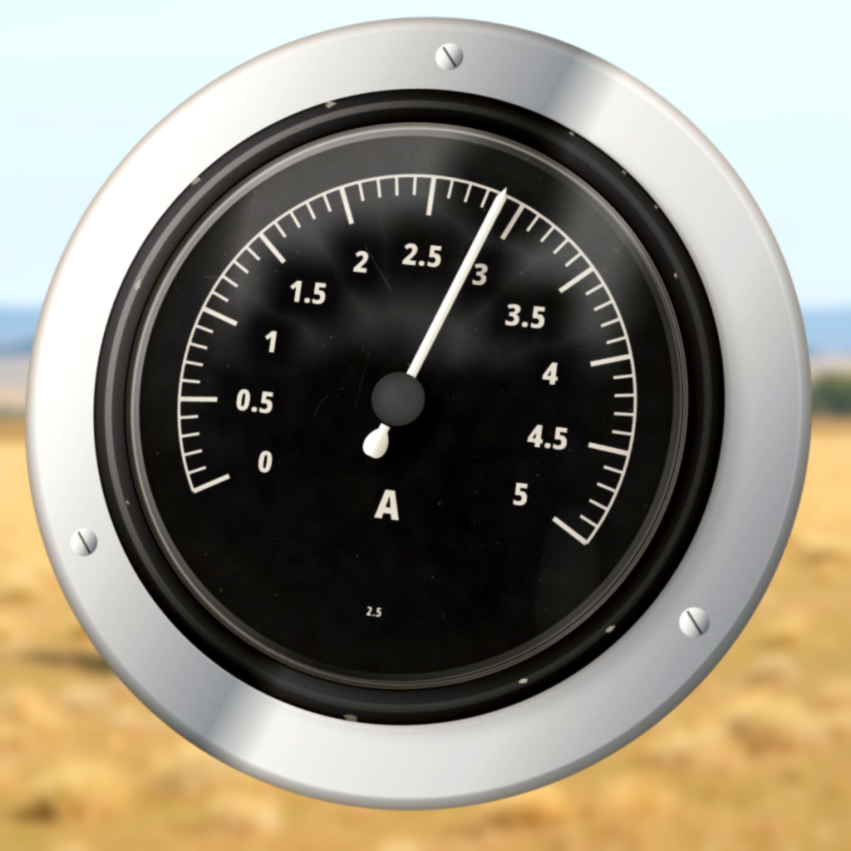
**2.9** A
